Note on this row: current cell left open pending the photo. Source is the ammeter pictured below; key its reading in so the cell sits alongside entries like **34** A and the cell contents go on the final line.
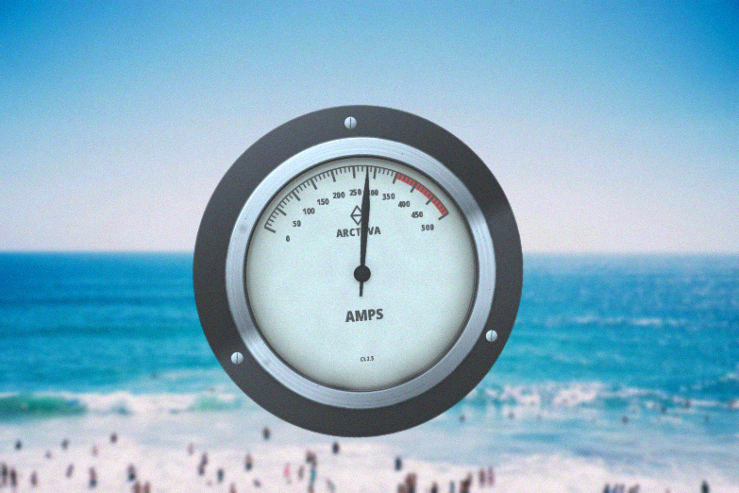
**280** A
